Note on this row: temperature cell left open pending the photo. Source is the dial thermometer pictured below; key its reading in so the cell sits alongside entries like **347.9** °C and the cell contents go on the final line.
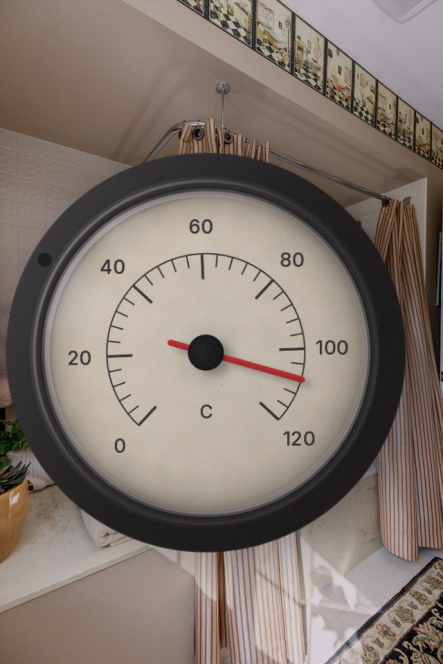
**108** °C
